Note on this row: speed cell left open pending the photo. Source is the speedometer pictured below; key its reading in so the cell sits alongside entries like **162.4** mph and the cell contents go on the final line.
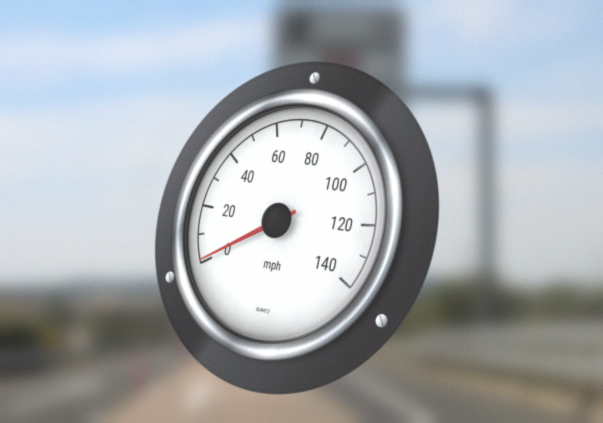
**0** mph
